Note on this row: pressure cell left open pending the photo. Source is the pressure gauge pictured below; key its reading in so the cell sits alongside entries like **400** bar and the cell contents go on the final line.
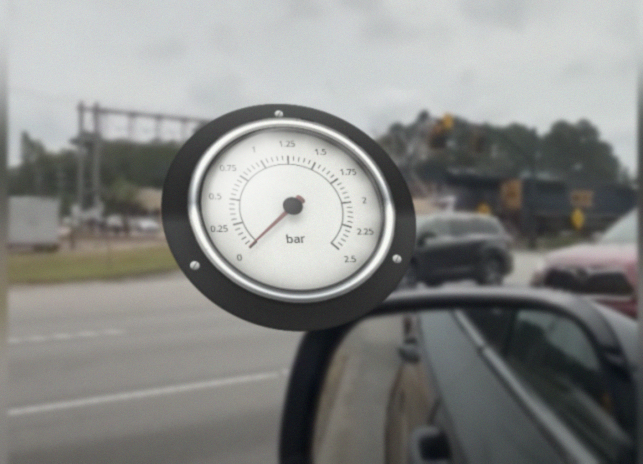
**0** bar
